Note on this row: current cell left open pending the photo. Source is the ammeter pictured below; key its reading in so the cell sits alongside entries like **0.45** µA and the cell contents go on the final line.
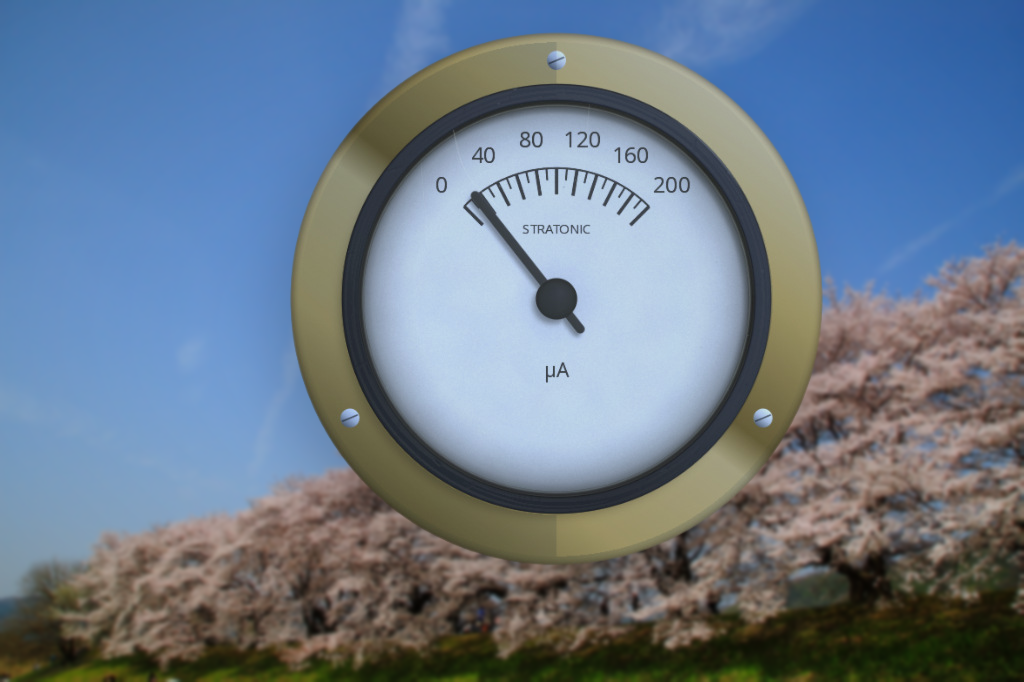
**15** µA
